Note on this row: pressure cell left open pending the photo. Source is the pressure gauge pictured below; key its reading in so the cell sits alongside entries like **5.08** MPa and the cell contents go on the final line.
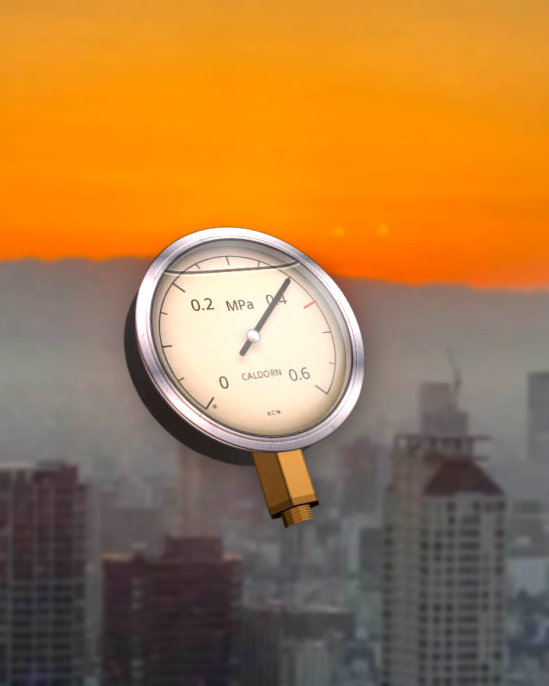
**0.4** MPa
